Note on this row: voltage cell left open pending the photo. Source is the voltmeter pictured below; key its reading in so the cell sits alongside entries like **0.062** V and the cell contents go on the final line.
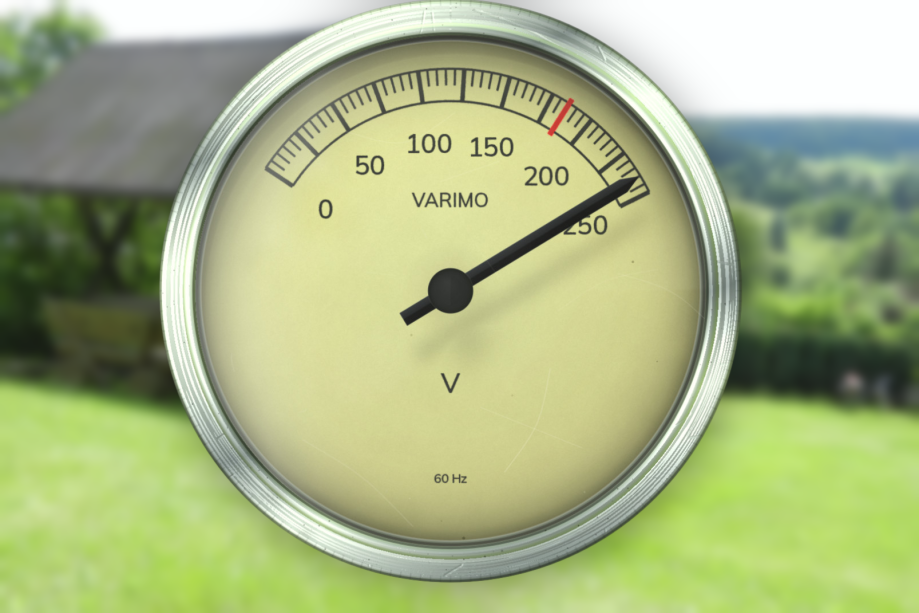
**240** V
